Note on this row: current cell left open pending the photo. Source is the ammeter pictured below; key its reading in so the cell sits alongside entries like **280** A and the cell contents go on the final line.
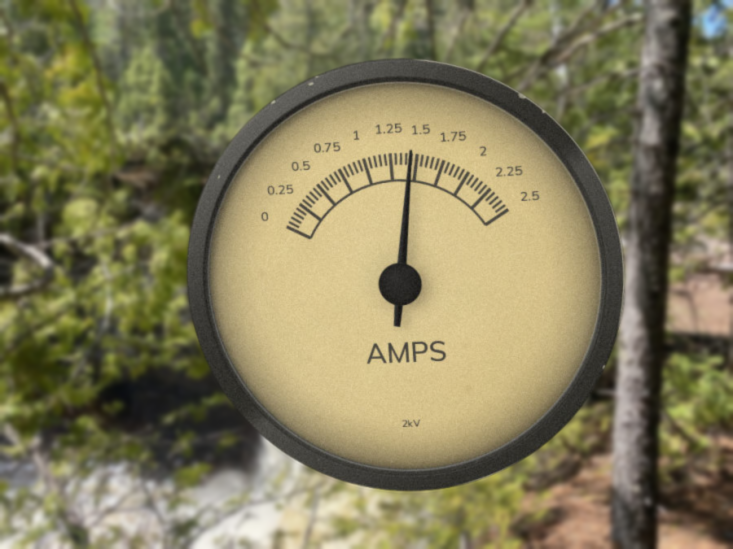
**1.45** A
